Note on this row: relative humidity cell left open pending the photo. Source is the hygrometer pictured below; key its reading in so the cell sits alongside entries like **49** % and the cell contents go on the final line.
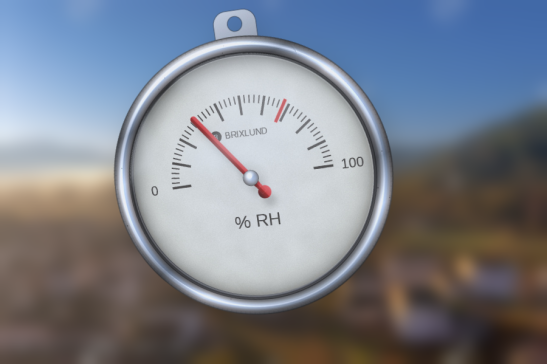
**30** %
